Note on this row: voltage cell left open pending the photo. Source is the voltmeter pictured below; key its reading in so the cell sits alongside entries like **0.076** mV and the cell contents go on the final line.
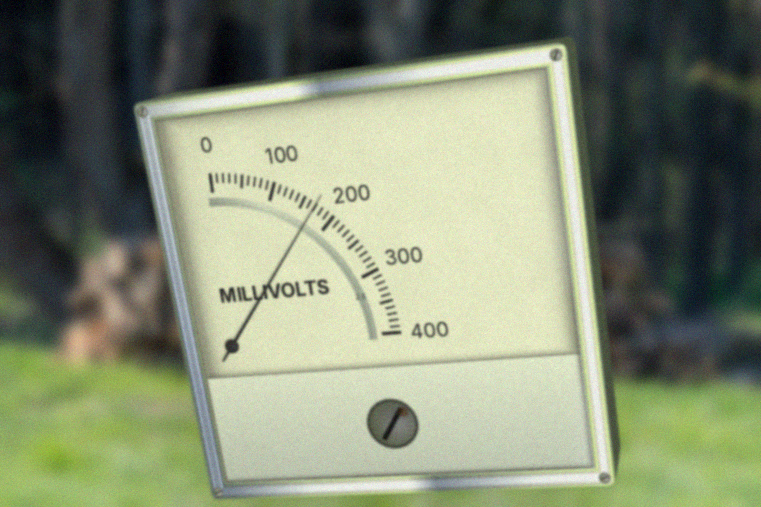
**170** mV
